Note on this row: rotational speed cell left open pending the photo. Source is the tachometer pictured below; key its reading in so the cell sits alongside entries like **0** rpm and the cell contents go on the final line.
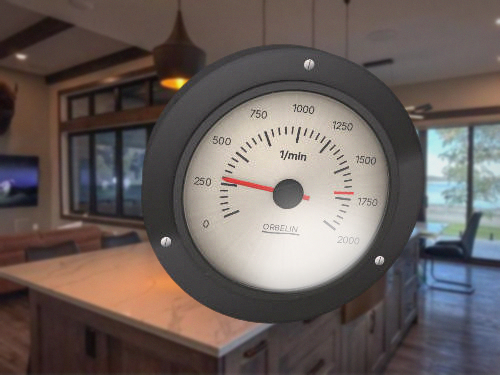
**300** rpm
